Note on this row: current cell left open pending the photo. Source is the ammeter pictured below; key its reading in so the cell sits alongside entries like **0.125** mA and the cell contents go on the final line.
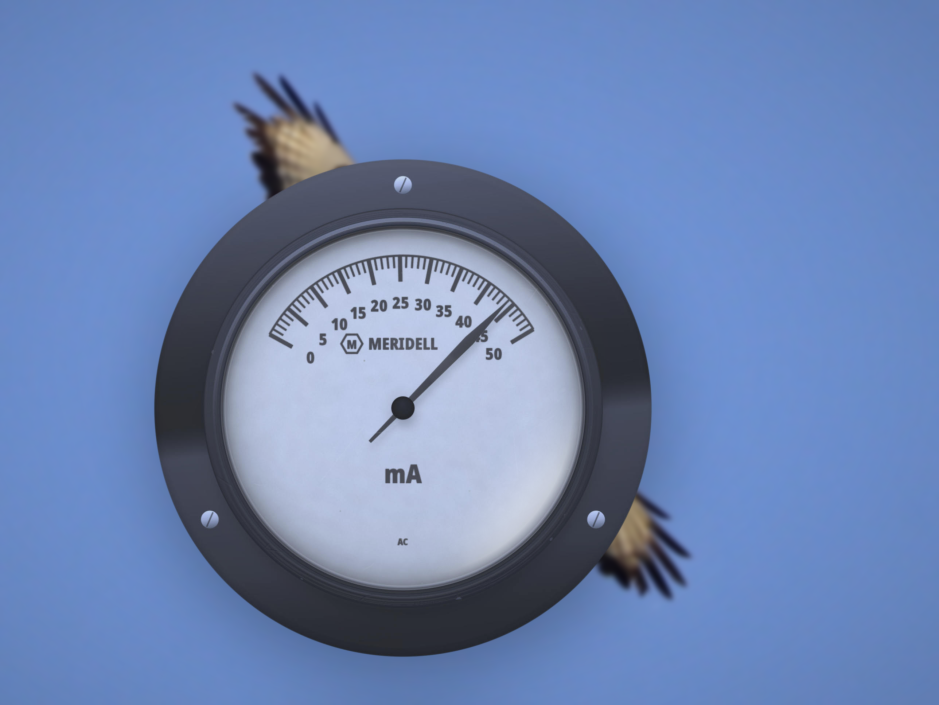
**44** mA
